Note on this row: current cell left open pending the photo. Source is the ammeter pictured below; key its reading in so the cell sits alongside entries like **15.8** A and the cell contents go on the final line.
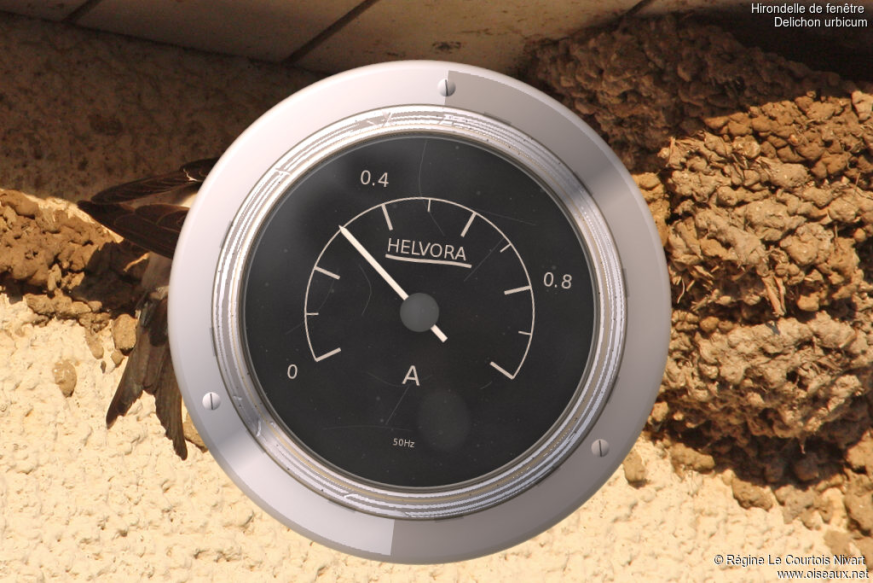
**0.3** A
